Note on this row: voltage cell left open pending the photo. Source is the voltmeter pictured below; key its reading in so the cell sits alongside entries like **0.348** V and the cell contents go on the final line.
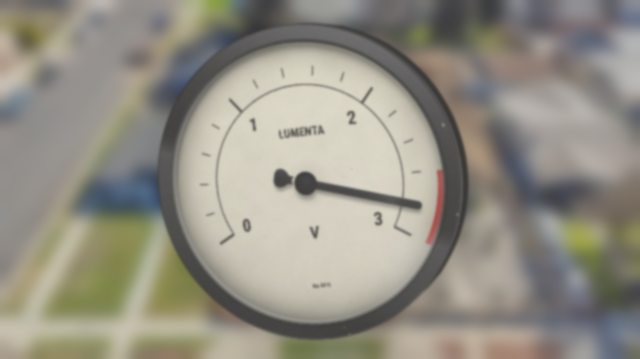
**2.8** V
